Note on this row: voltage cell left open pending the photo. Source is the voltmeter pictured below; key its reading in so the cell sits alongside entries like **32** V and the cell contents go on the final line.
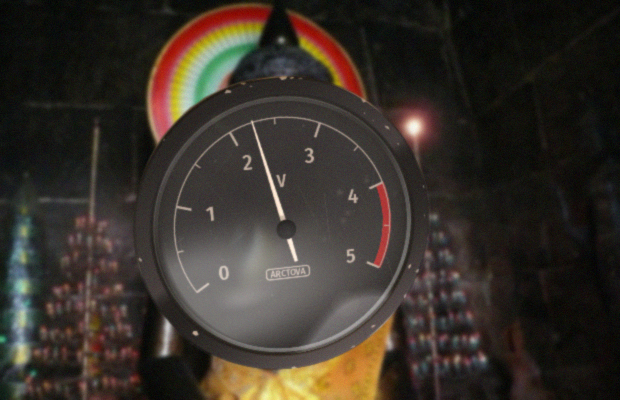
**2.25** V
